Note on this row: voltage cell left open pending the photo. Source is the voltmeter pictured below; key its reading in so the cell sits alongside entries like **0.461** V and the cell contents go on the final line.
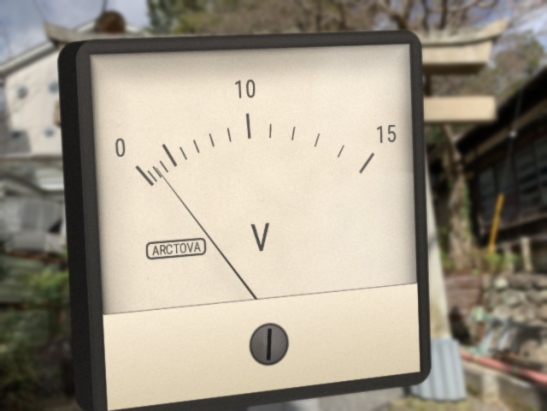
**3** V
